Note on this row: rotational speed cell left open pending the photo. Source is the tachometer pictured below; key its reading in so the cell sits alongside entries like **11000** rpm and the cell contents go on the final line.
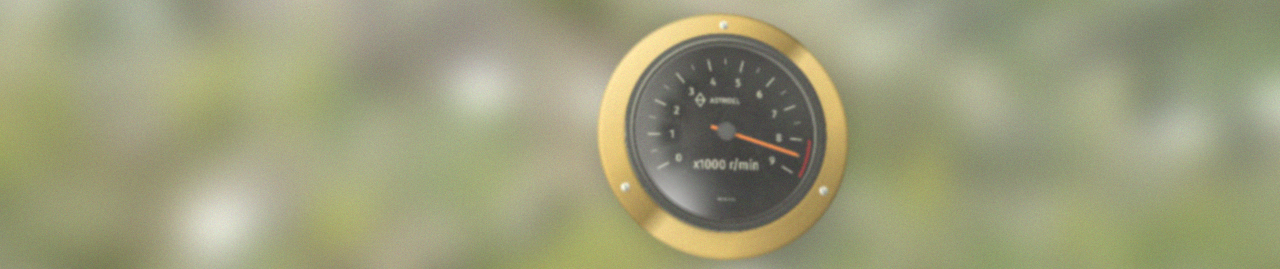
**8500** rpm
